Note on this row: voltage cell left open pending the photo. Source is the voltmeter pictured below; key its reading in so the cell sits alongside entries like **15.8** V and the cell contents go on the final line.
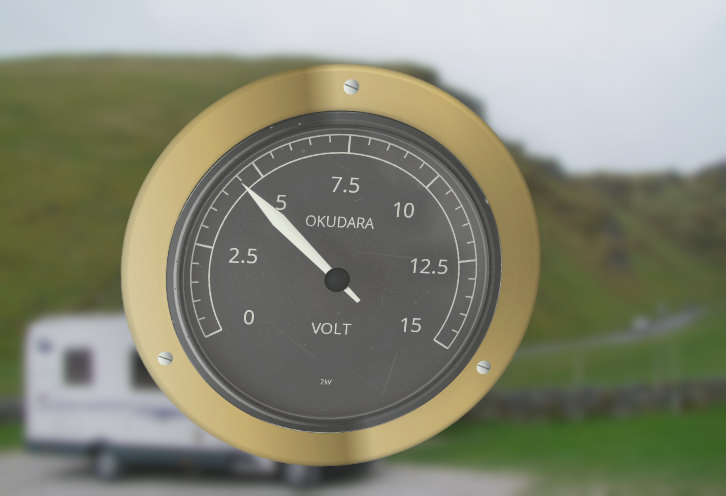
**4.5** V
